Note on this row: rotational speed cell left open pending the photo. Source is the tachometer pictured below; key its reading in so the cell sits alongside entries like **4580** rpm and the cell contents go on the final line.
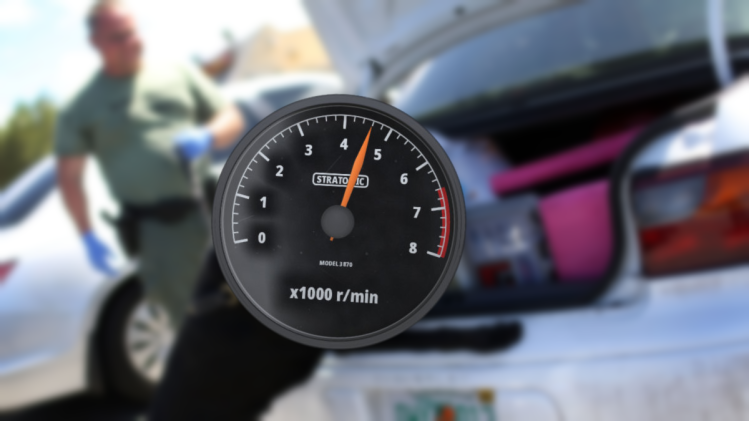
**4600** rpm
